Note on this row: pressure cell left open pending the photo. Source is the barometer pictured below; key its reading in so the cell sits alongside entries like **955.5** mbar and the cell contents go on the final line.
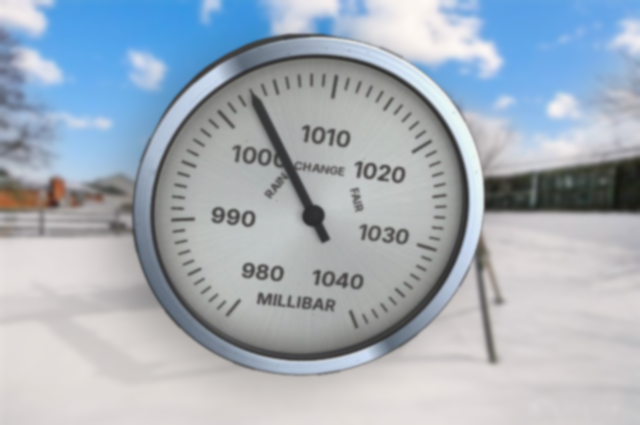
**1003** mbar
